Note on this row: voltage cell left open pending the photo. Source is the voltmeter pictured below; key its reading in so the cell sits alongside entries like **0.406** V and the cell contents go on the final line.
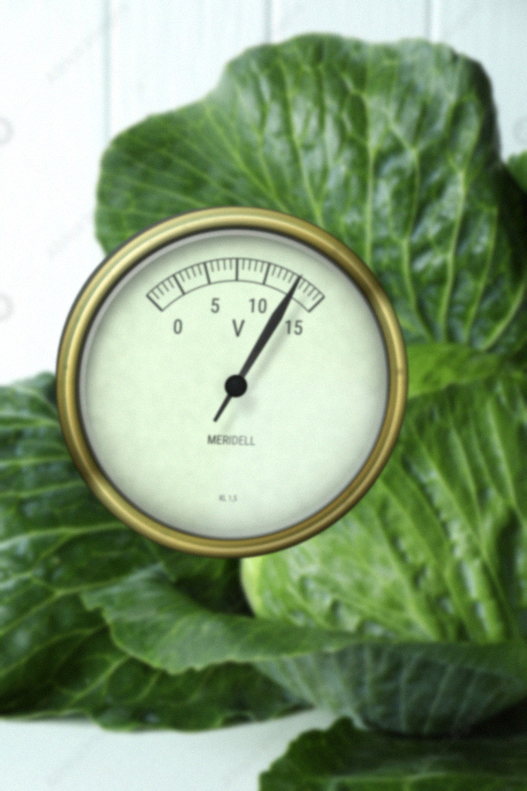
**12.5** V
